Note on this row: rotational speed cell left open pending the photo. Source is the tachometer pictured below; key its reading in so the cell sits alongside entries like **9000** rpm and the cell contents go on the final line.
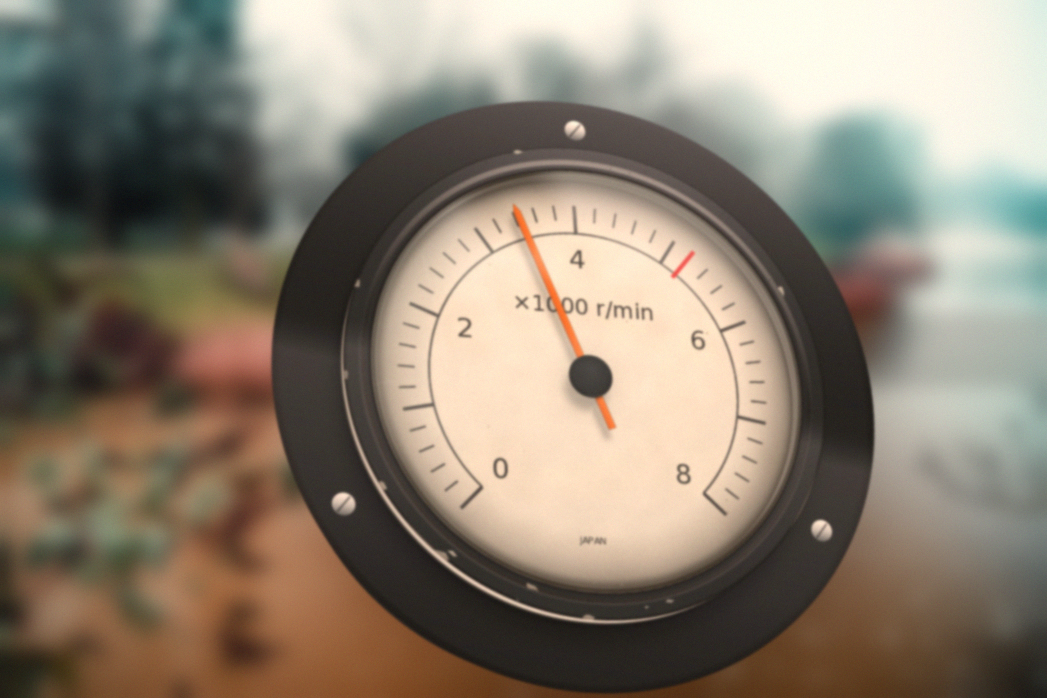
**3400** rpm
